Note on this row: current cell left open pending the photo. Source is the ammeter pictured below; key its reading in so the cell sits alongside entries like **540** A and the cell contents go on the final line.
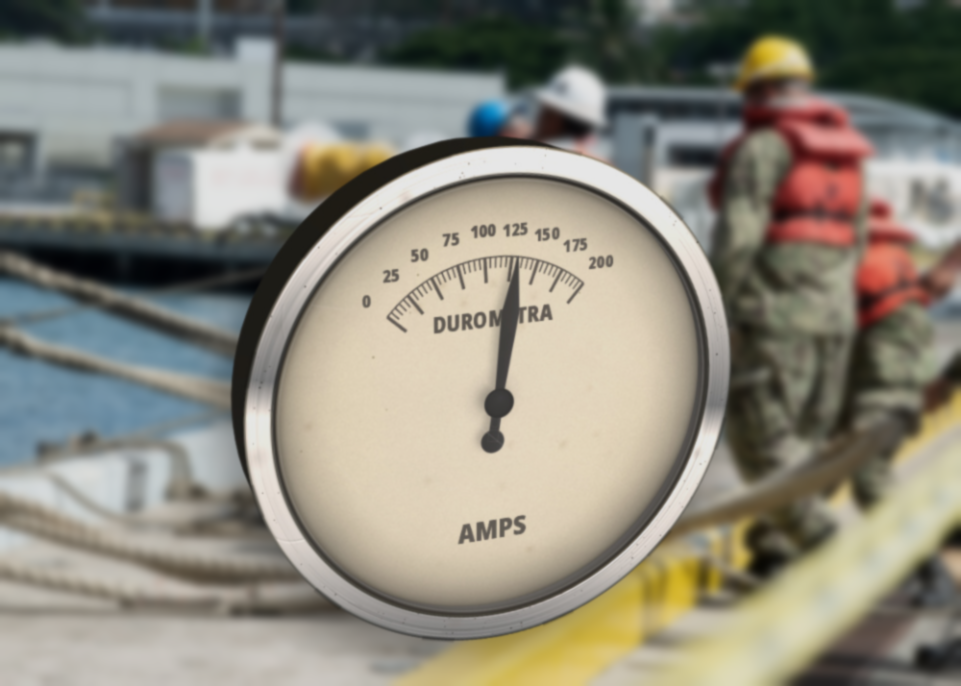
**125** A
